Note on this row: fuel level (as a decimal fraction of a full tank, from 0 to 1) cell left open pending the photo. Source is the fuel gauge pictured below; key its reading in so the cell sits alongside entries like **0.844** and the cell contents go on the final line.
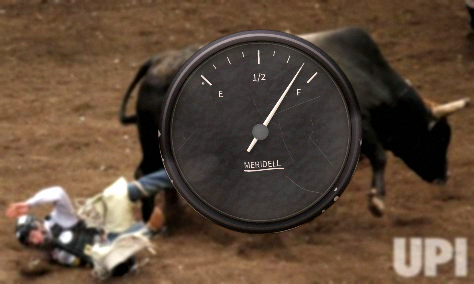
**0.875**
